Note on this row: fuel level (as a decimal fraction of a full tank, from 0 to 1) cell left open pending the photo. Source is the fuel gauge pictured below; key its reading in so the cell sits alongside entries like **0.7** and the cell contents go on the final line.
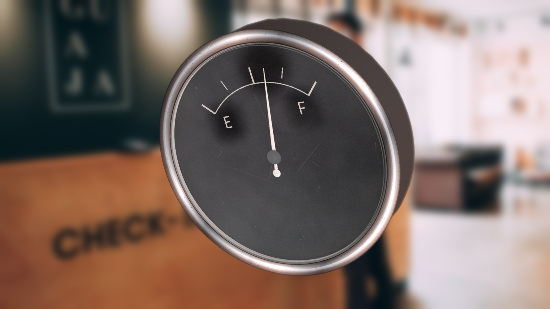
**0.625**
